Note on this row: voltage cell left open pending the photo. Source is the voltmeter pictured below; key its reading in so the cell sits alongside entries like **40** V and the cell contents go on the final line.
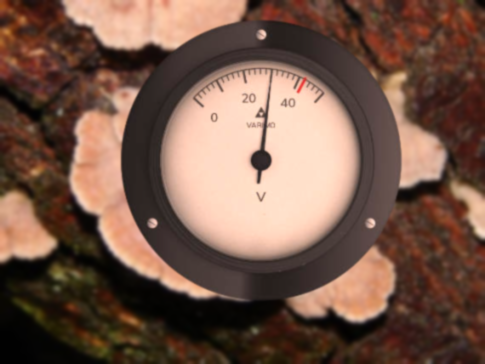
**30** V
